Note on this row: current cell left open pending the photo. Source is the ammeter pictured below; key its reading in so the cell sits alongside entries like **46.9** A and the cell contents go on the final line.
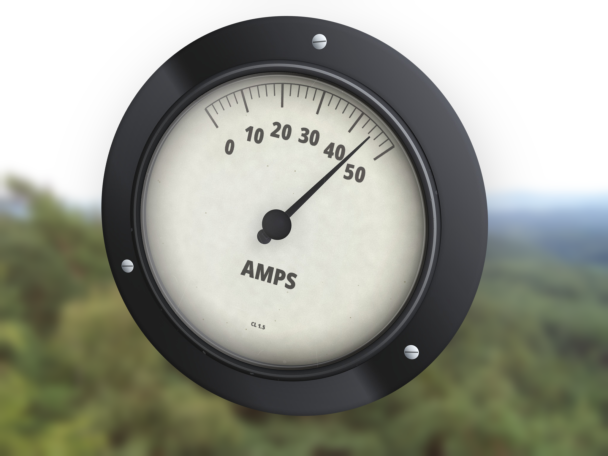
**45** A
